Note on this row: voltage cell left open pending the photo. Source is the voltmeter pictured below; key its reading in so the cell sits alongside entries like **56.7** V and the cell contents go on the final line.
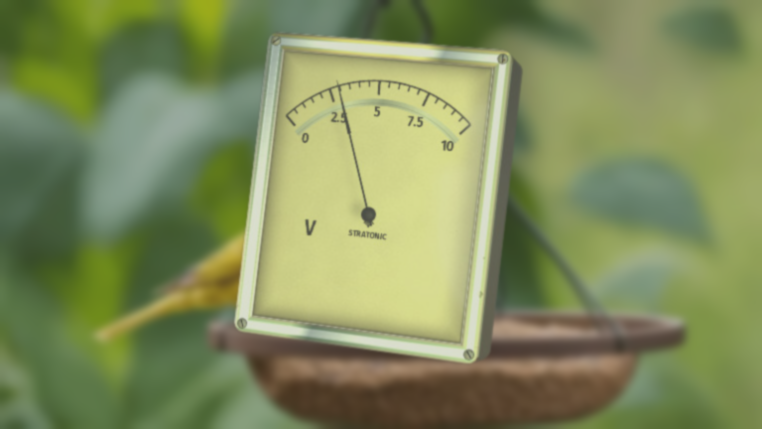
**3** V
